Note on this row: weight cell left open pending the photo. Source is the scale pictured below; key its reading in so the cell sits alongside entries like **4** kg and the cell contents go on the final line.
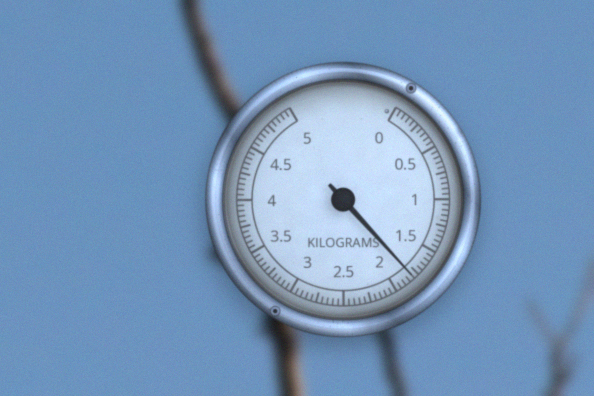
**1.8** kg
